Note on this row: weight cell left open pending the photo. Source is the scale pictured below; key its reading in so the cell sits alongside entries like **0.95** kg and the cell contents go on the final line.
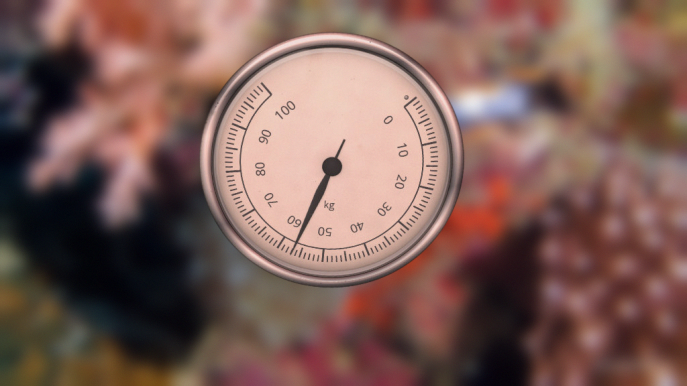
**57** kg
